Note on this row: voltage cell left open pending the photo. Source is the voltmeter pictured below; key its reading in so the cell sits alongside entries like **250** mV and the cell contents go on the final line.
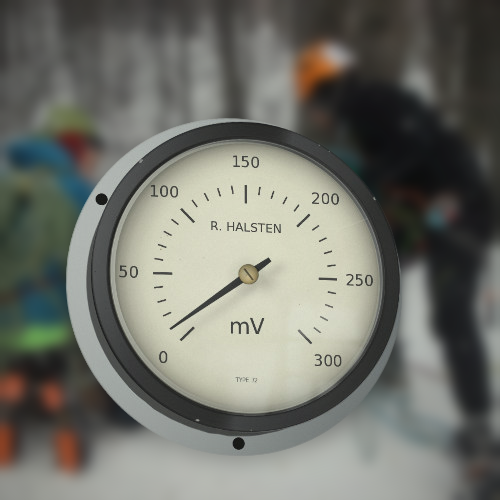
**10** mV
